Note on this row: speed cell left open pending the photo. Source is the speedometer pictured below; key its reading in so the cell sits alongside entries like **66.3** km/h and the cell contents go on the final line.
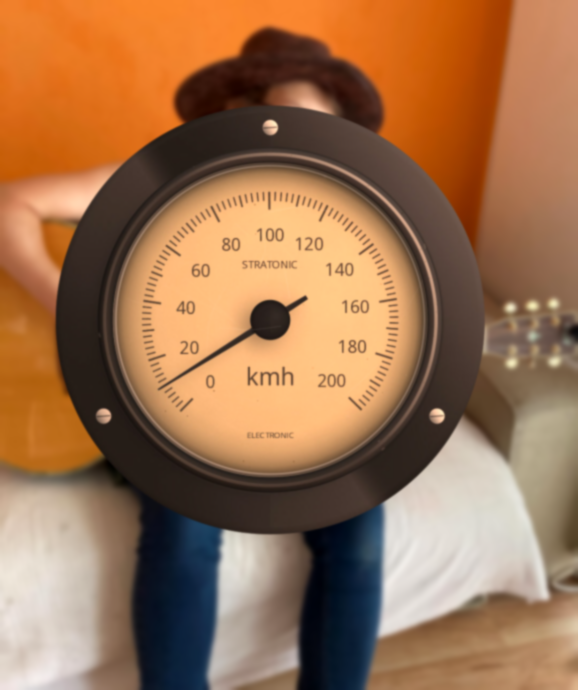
**10** km/h
